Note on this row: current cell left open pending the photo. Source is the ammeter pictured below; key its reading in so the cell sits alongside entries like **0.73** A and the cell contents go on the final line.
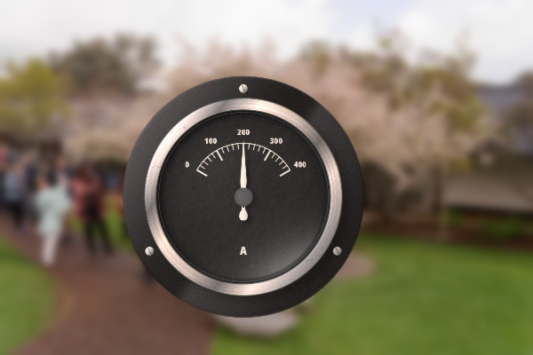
**200** A
